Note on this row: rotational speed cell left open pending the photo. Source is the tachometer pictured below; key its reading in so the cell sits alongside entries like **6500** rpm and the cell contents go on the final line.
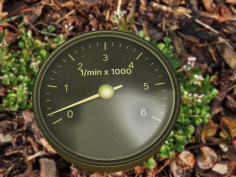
**200** rpm
